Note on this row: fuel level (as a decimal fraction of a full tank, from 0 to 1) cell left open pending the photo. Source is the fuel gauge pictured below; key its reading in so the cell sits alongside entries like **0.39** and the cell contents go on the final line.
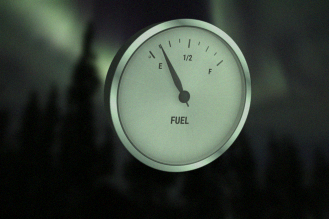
**0.125**
